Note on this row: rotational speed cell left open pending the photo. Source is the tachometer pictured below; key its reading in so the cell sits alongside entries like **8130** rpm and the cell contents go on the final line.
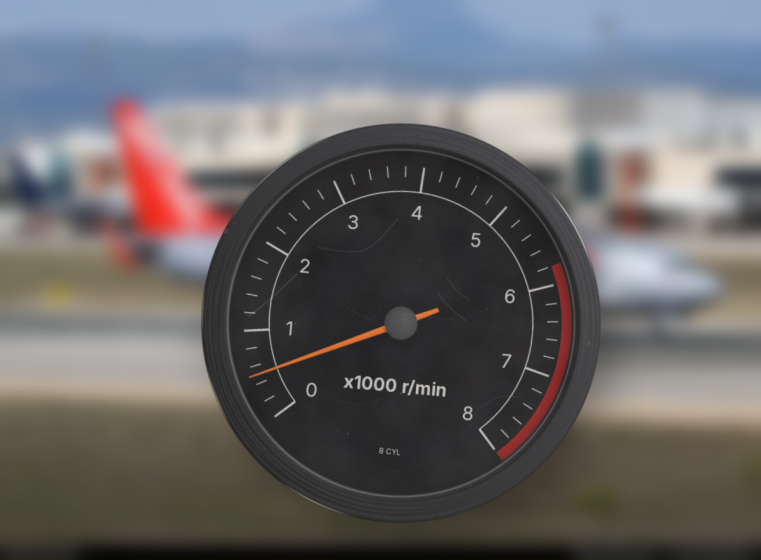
**500** rpm
